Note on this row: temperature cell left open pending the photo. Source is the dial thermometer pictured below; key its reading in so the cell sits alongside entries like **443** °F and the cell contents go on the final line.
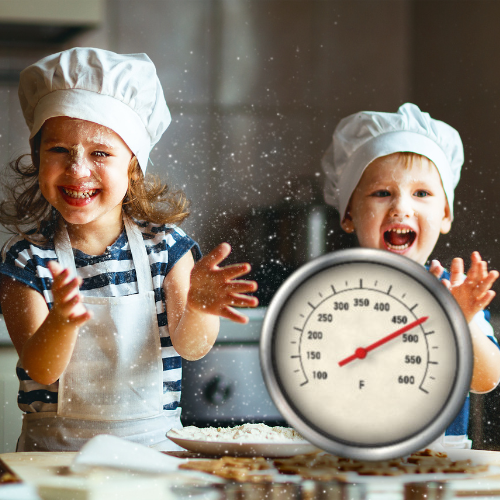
**475** °F
